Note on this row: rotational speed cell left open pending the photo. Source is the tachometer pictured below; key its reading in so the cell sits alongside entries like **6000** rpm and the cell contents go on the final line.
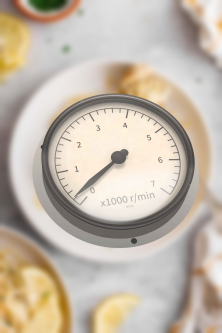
**200** rpm
